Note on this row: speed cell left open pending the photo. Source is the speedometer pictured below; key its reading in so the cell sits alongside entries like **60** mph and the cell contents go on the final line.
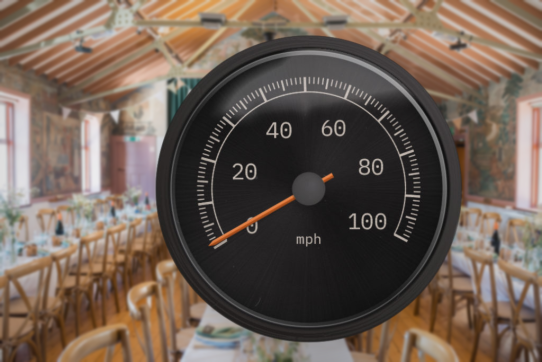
**1** mph
